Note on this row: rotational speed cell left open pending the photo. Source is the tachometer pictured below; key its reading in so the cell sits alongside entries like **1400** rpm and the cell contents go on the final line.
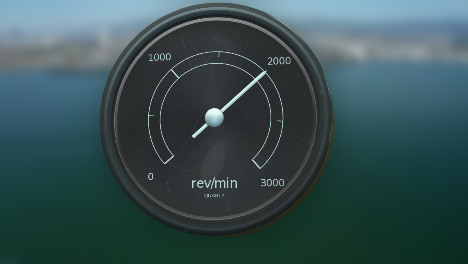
**2000** rpm
